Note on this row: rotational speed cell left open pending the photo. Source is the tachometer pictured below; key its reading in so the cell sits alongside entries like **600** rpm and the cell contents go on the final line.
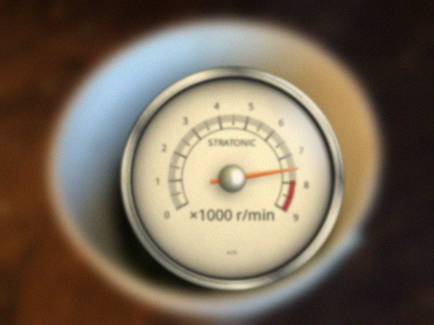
**7500** rpm
